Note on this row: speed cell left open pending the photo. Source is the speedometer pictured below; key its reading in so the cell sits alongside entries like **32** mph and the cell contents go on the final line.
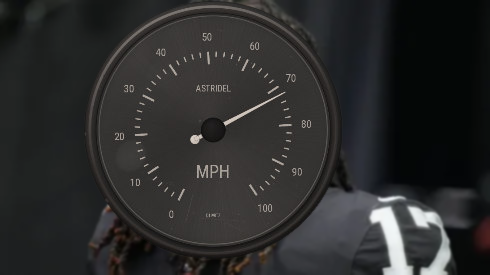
**72** mph
